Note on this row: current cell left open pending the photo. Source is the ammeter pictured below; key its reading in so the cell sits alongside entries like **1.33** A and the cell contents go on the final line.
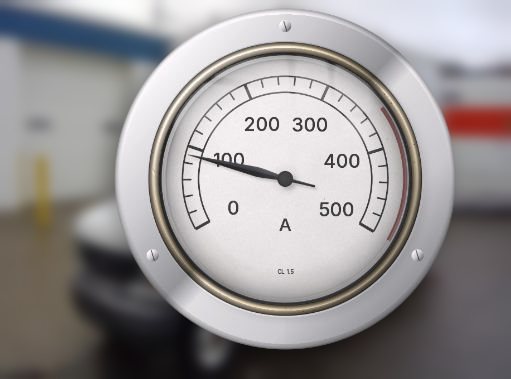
**90** A
